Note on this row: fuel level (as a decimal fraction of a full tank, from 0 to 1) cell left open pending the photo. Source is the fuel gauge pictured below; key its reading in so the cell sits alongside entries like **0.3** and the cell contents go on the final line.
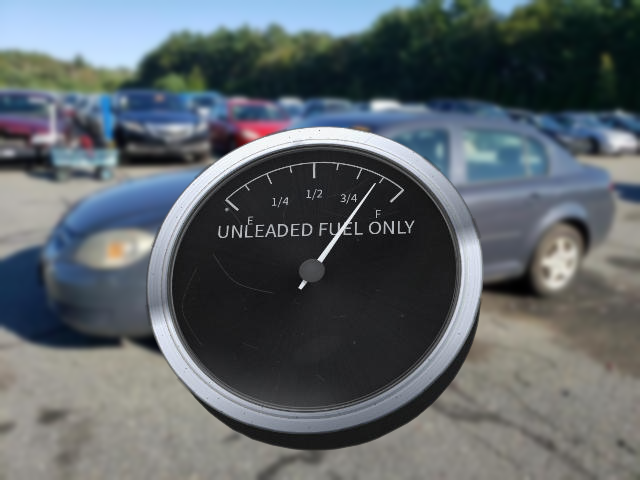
**0.875**
